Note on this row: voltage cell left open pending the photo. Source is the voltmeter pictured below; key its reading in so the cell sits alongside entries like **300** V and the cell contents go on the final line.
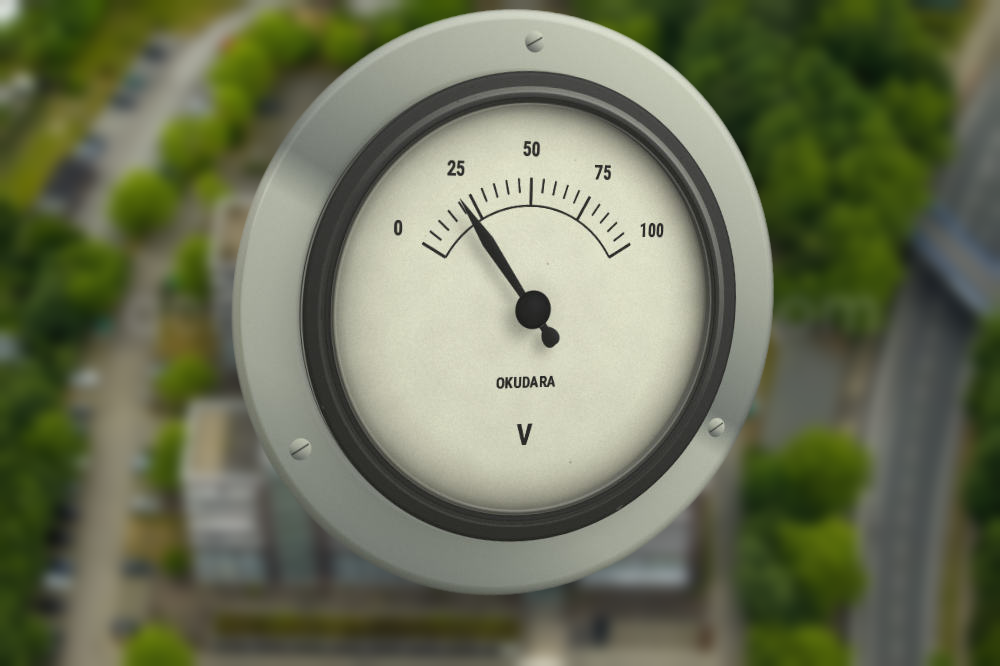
**20** V
